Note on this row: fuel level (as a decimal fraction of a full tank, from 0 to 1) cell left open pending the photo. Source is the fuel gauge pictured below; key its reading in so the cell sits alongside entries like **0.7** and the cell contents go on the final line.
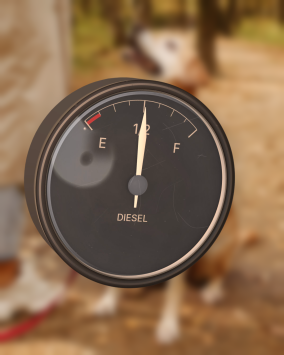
**0.5**
